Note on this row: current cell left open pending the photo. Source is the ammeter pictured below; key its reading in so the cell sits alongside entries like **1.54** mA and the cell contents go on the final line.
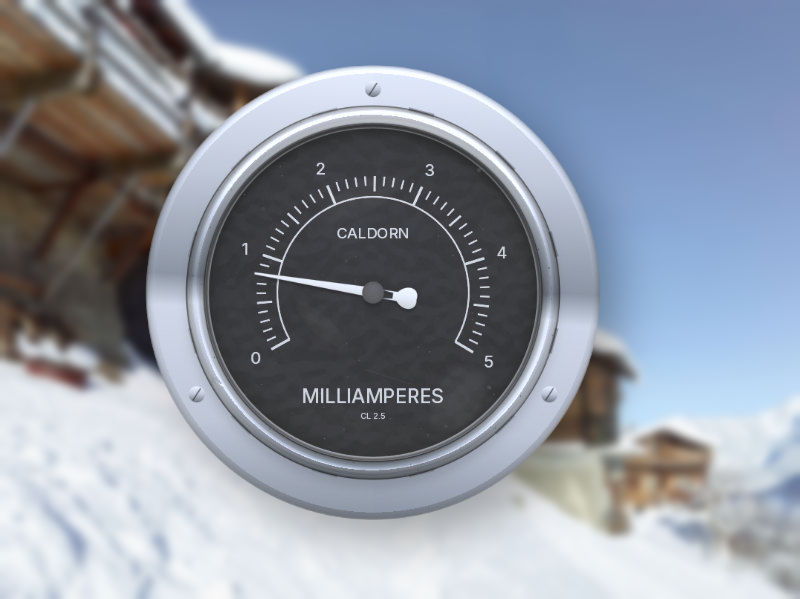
**0.8** mA
